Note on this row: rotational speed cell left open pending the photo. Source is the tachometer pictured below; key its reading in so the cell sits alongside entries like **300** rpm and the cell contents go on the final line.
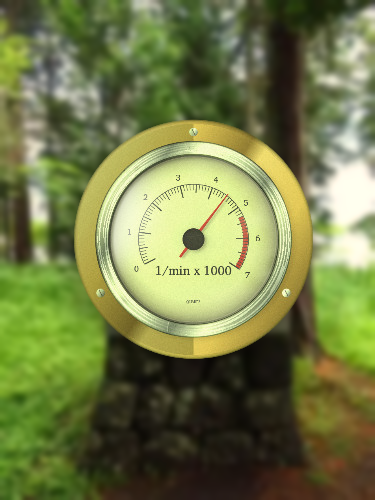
**4500** rpm
